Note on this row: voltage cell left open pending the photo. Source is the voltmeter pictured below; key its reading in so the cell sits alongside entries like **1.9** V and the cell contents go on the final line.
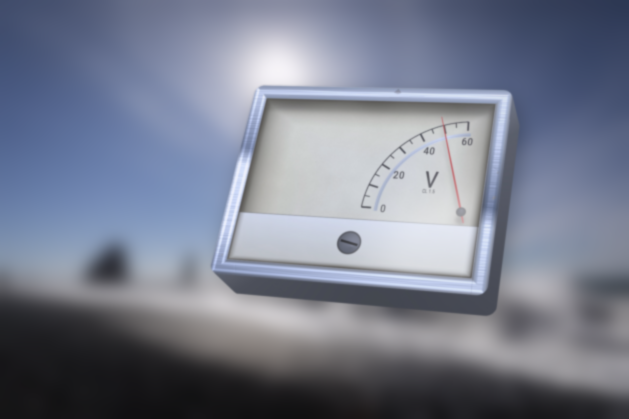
**50** V
